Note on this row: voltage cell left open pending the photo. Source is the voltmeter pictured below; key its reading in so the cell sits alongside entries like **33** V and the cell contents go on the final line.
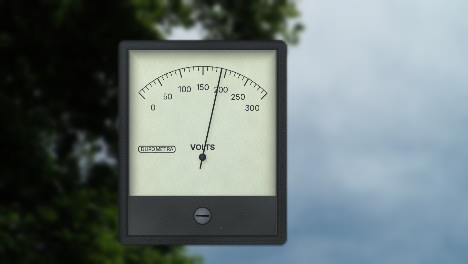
**190** V
